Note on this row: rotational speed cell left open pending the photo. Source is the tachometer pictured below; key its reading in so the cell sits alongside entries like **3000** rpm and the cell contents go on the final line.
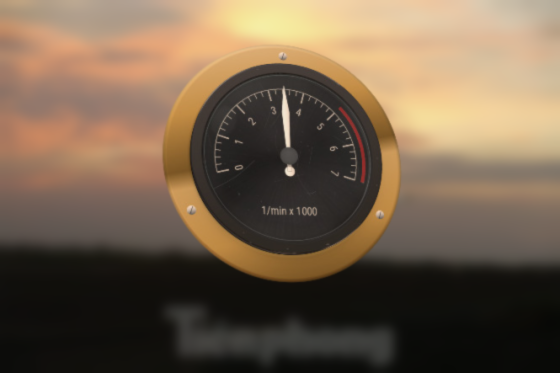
**3400** rpm
